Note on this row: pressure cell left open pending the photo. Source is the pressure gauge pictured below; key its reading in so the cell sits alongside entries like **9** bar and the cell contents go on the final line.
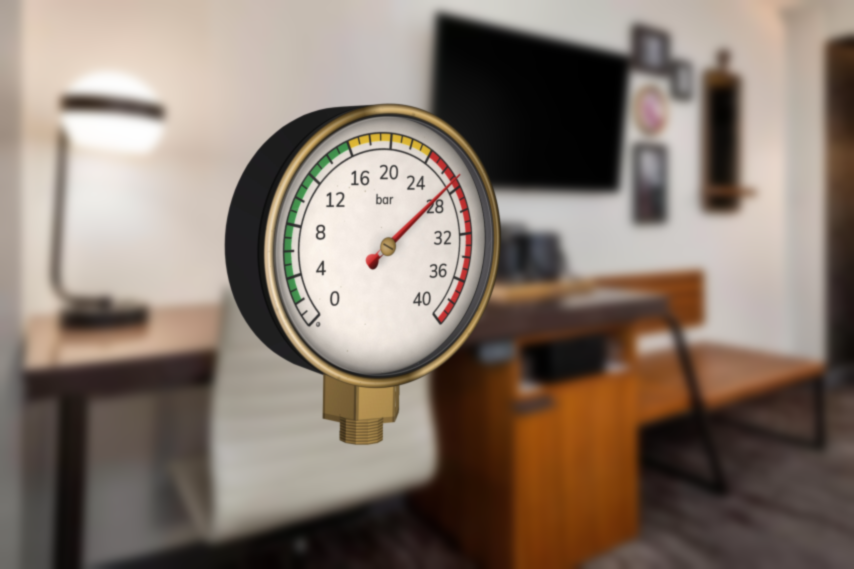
**27** bar
